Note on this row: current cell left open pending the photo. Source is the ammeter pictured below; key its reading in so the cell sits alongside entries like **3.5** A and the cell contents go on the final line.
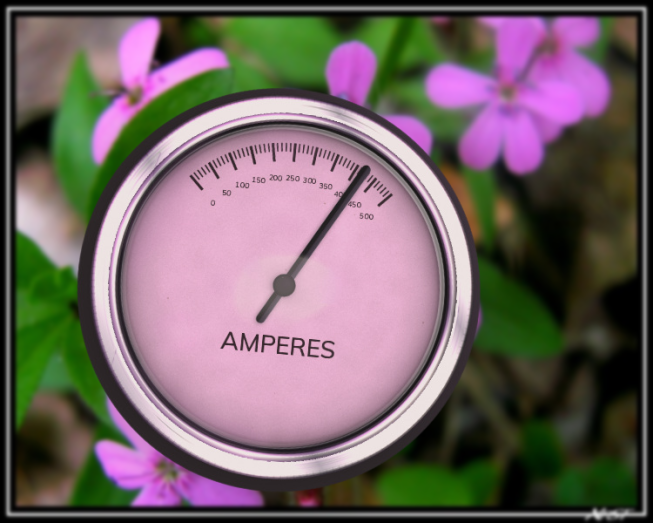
**420** A
